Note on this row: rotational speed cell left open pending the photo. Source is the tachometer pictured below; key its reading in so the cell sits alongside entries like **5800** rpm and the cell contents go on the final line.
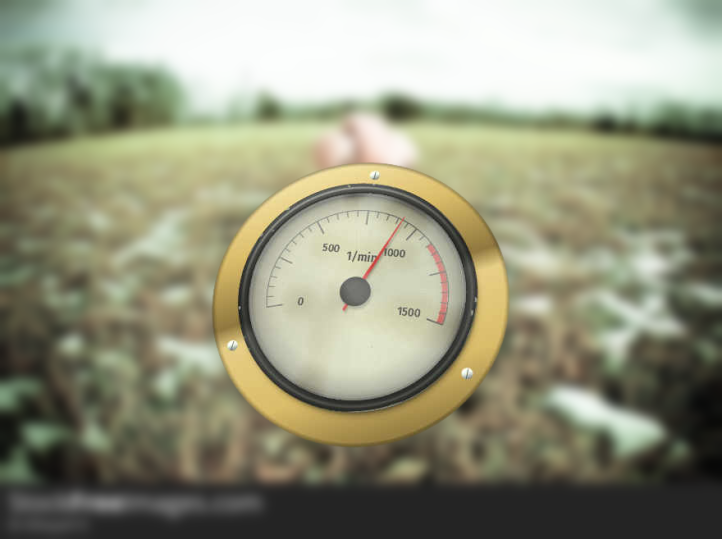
**925** rpm
